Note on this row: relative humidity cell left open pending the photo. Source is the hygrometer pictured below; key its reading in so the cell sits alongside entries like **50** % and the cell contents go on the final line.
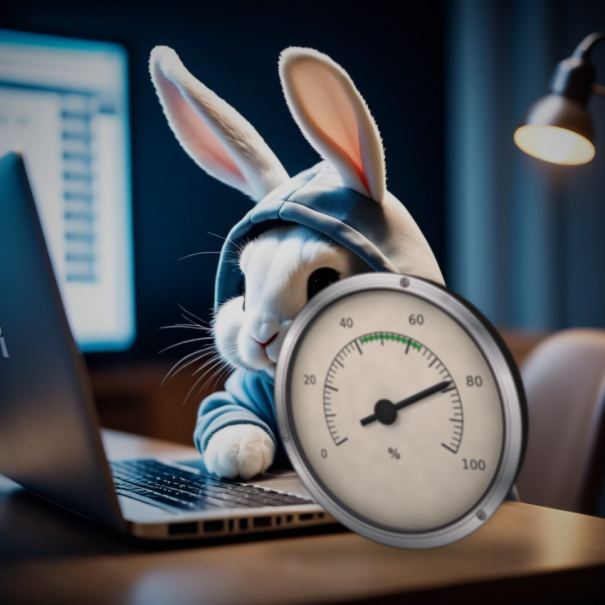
**78** %
